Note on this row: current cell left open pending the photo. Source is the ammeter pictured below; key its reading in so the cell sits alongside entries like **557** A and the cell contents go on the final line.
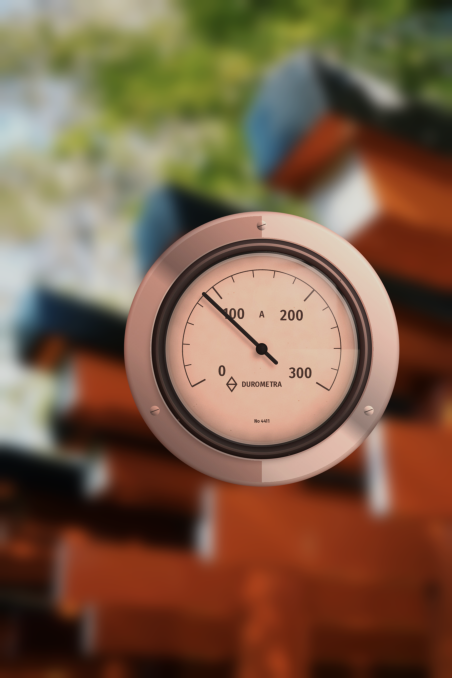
**90** A
